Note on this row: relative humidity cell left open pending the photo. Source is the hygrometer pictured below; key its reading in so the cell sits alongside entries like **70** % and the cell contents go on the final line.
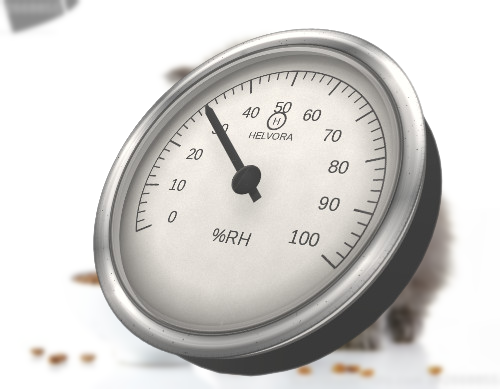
**30** %
